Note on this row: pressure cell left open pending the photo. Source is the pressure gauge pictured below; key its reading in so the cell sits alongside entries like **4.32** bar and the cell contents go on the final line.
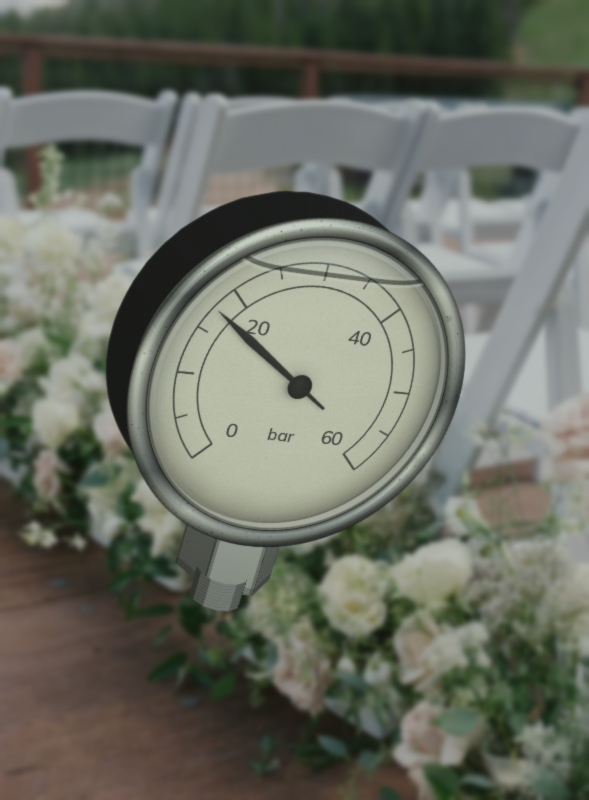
**17.5** bar
